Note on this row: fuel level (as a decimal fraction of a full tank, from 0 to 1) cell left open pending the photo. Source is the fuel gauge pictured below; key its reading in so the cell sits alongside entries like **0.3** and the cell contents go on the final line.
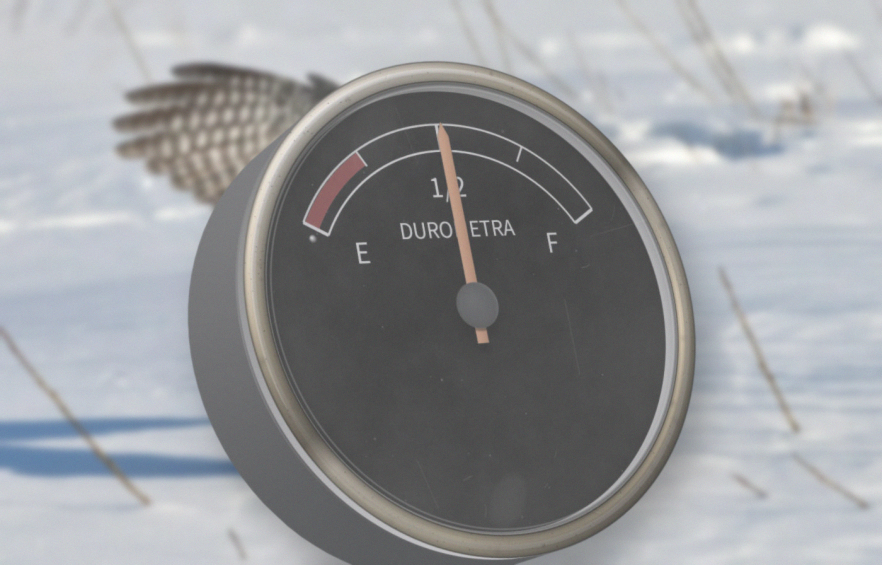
**0.5**
